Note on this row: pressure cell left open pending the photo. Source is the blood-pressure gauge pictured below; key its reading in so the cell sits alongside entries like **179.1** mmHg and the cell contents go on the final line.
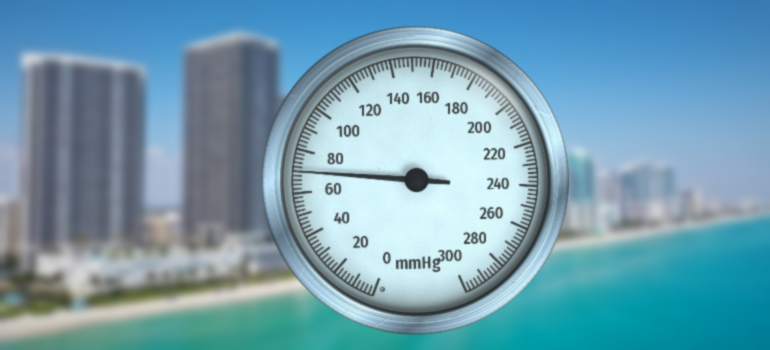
**70** mmHg
